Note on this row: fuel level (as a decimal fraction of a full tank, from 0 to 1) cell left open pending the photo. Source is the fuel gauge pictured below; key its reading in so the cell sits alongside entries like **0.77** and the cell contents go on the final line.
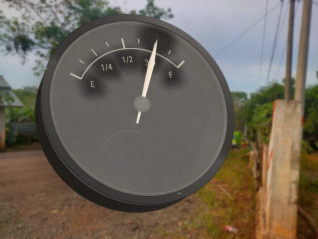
**0.75**
